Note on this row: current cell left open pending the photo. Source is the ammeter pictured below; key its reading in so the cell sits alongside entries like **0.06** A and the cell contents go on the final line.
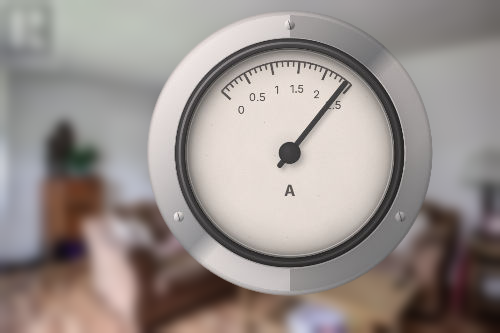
**2.4** A
